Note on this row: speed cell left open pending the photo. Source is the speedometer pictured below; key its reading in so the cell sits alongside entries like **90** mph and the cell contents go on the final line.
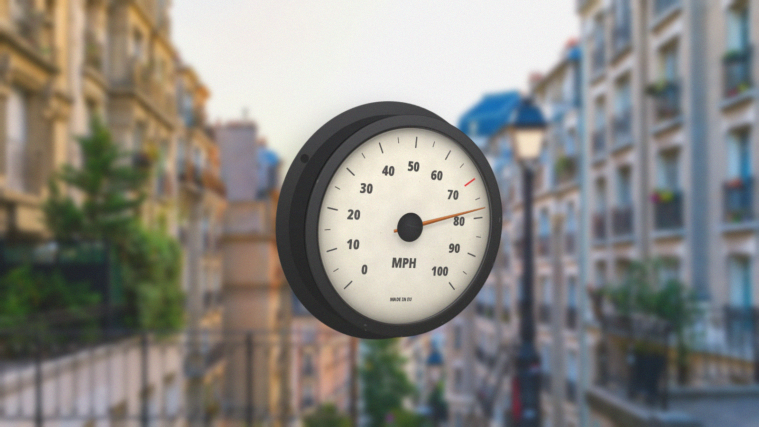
**77.5** mph
